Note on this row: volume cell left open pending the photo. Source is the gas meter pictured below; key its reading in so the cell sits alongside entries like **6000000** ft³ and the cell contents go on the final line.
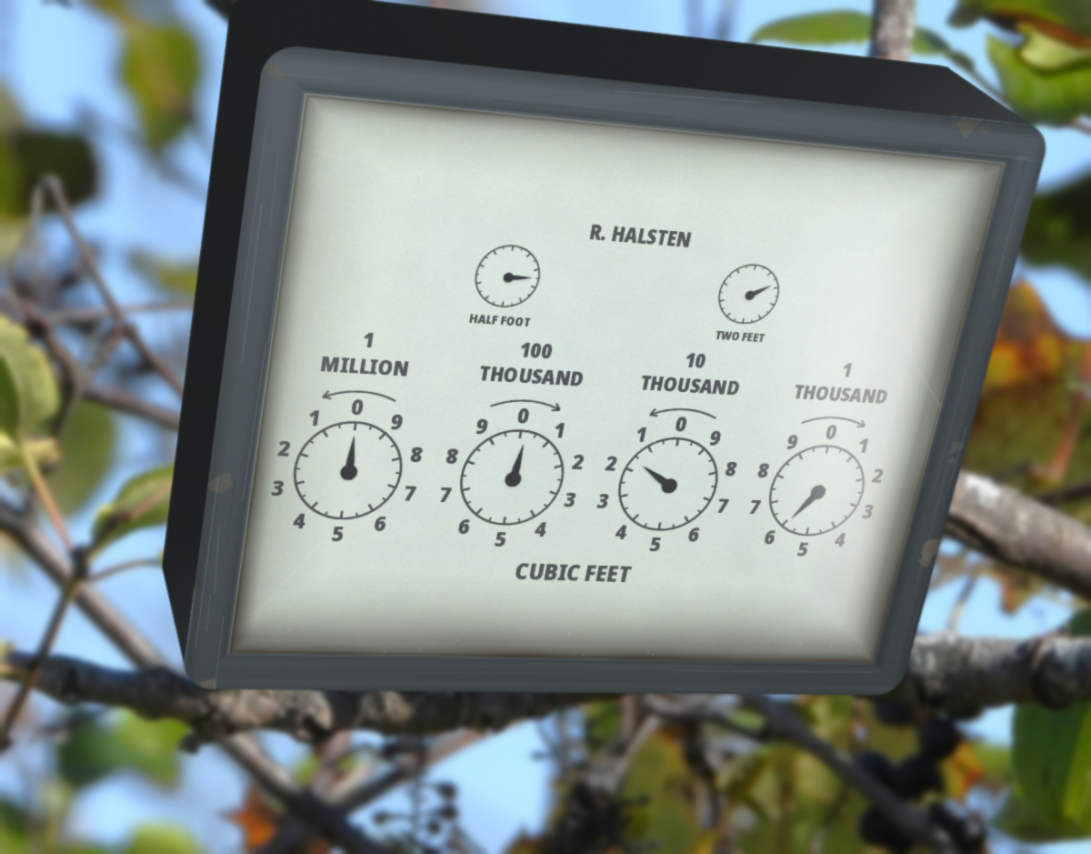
**1600** ft³
